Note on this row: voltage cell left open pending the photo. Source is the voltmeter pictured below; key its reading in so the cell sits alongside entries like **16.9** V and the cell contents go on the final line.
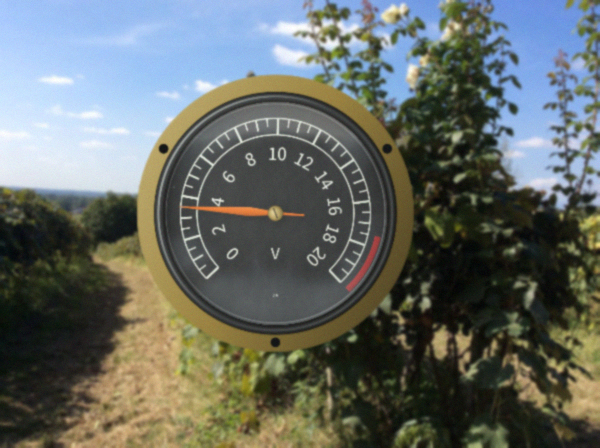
**3.5** V
